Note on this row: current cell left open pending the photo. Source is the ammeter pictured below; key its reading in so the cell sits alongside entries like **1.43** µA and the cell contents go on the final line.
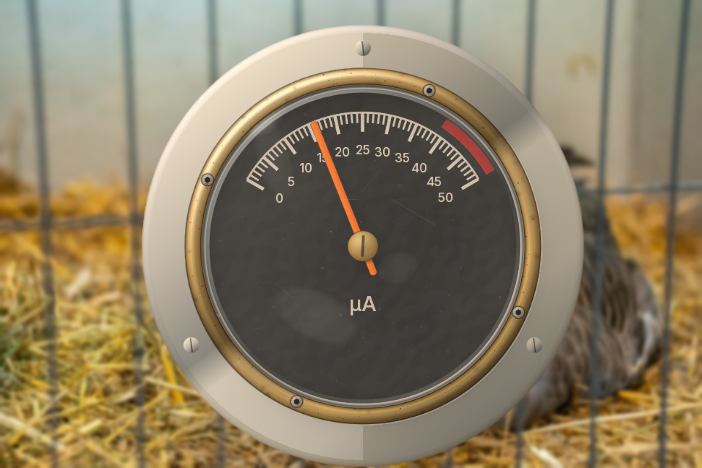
**16** µA
